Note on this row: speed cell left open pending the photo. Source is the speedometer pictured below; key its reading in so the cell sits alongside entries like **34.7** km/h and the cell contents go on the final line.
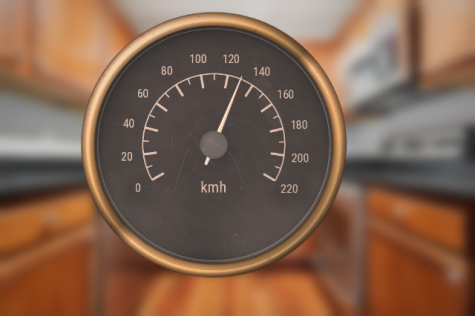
**130** km/h
